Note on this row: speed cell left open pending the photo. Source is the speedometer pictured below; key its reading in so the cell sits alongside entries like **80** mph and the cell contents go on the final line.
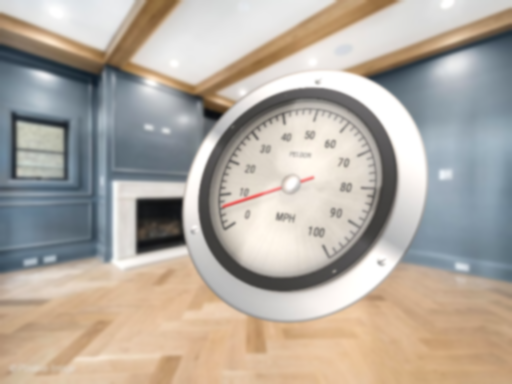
**6** mph
